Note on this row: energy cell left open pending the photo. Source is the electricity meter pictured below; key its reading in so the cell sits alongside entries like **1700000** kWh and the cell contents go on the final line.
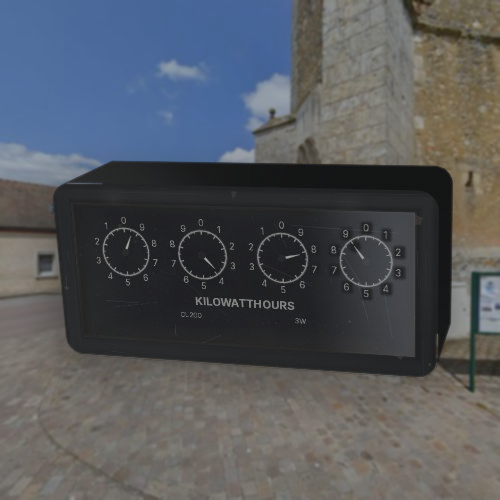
**9379** kWh
